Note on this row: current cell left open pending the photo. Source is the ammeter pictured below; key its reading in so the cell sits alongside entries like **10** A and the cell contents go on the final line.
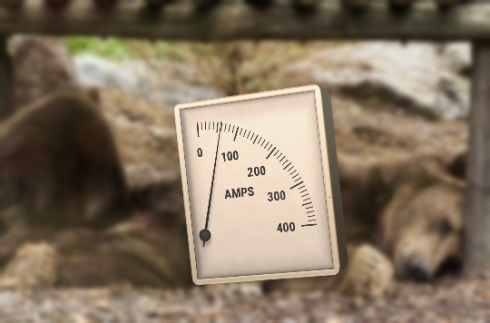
**60** A
